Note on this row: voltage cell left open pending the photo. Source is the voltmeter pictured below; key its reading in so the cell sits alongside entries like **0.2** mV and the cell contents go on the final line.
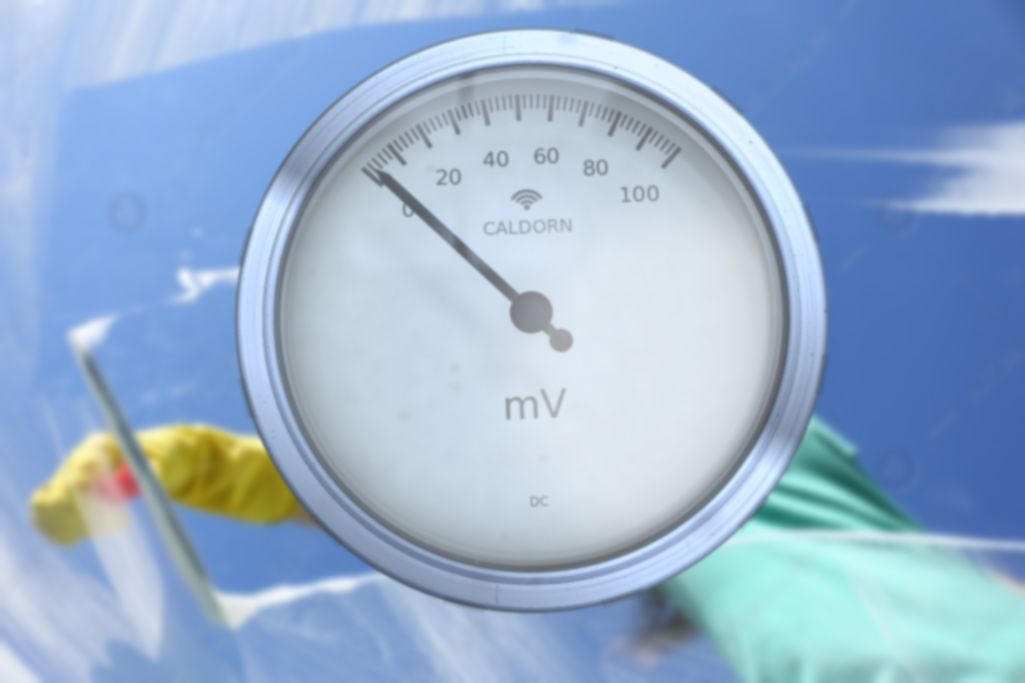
**2** mV
